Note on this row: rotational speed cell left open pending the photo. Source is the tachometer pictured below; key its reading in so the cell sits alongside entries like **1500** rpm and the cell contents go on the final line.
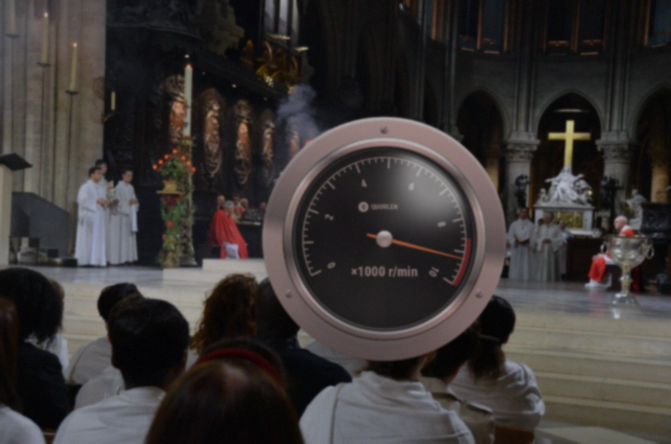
**9200** rpm
